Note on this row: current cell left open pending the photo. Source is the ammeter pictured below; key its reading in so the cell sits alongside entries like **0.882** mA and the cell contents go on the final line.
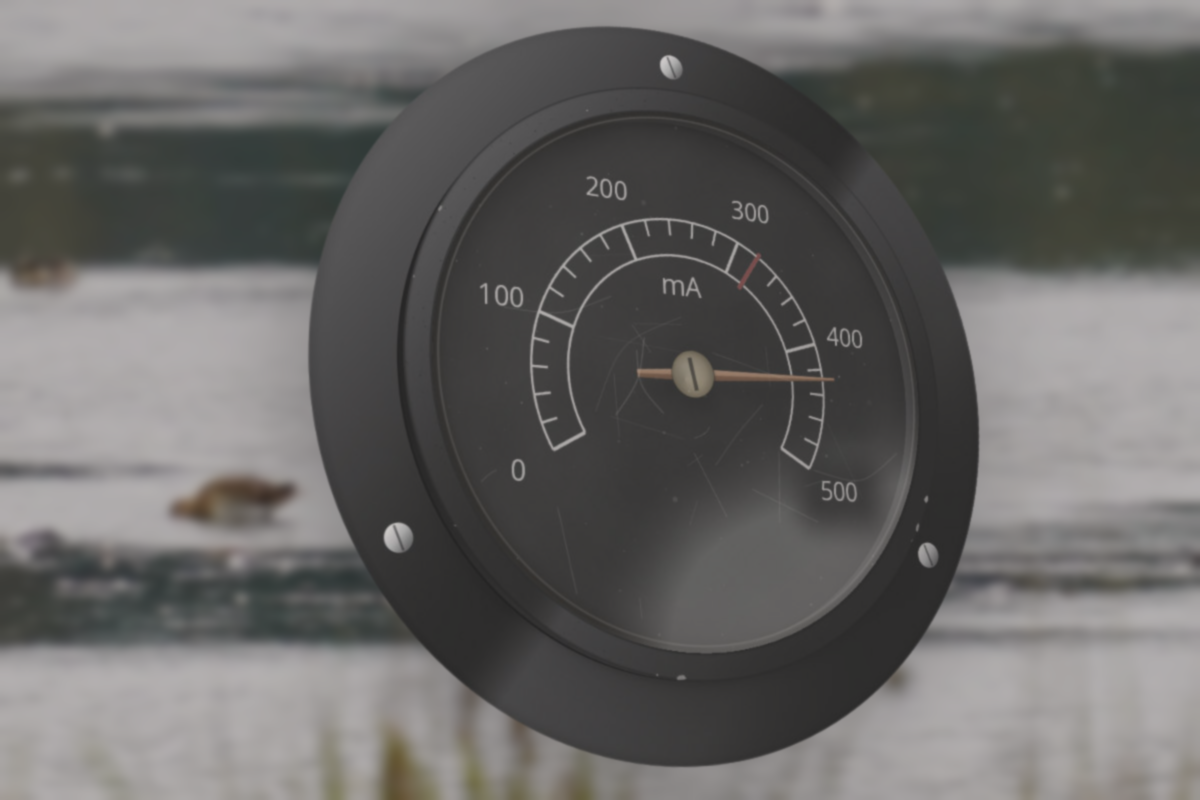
**430** mA
